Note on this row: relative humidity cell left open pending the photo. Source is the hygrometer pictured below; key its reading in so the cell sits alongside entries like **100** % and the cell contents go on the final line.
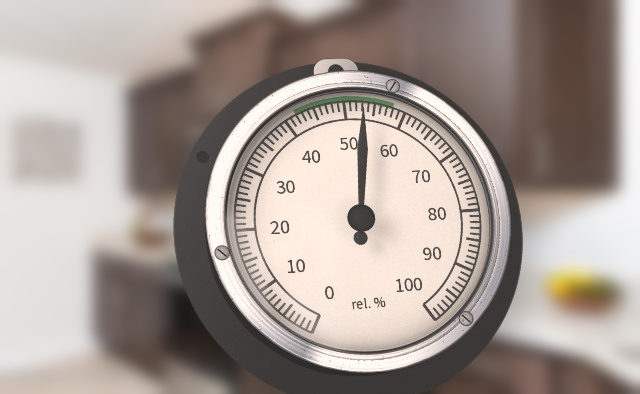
**53** %
